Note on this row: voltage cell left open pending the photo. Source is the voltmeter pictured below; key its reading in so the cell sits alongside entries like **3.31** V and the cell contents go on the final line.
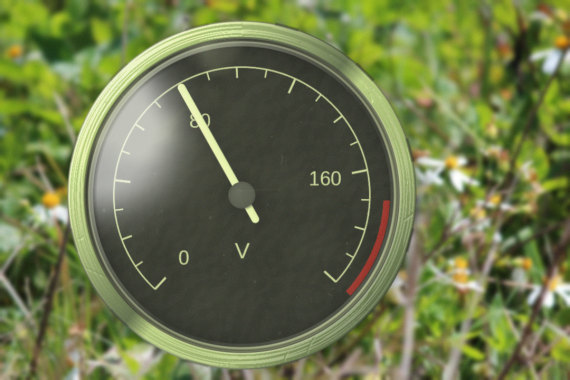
**80** V
